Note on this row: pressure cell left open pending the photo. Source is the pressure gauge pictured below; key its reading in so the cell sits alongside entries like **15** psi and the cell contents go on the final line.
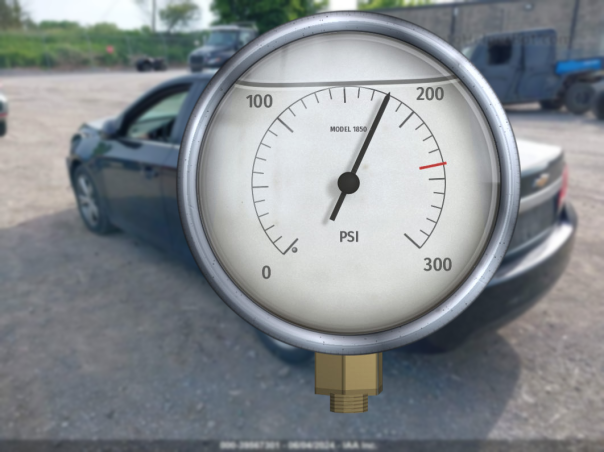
**180** psi
